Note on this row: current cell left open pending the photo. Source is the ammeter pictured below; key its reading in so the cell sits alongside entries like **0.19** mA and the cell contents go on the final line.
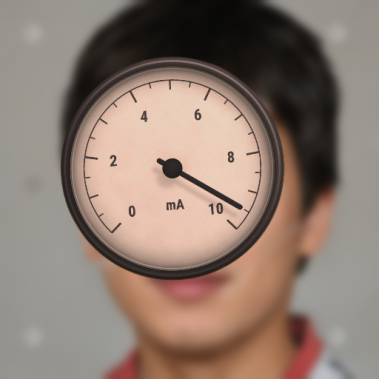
**9.5** mA
